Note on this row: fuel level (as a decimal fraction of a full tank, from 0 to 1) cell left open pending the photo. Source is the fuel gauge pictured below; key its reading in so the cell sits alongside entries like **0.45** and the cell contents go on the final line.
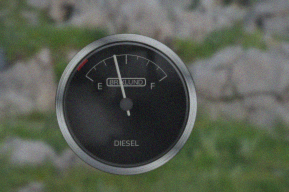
**0.375**
